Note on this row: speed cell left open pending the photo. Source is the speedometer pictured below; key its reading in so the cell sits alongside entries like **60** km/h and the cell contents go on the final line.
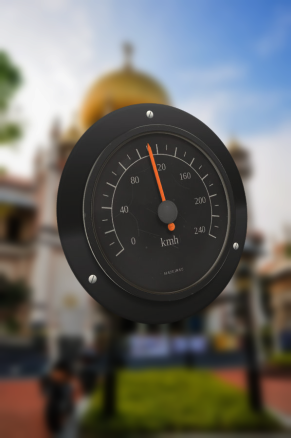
**110** km/h
